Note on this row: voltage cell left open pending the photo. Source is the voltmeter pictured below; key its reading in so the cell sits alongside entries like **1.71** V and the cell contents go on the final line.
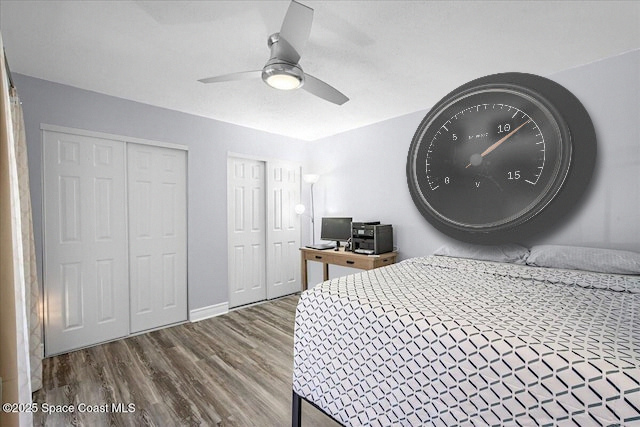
**11** V
